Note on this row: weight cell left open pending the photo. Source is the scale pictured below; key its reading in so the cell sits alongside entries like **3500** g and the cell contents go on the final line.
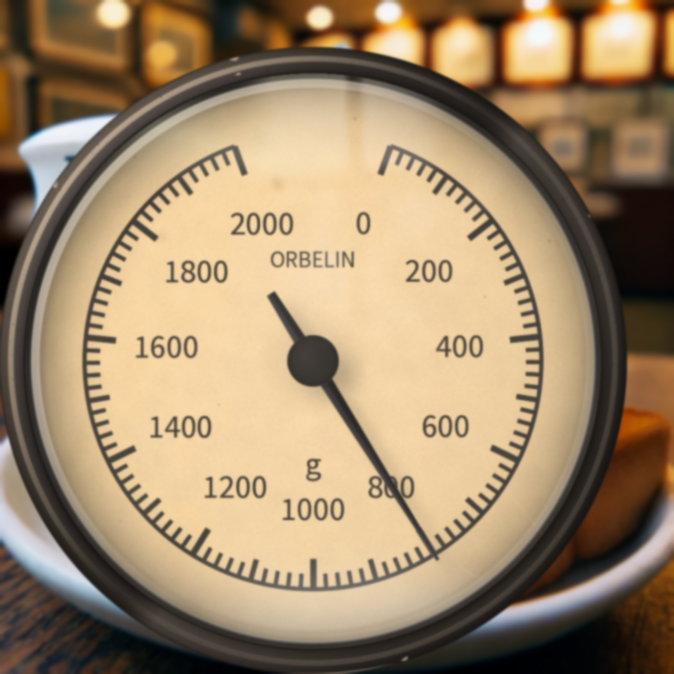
**800** g
